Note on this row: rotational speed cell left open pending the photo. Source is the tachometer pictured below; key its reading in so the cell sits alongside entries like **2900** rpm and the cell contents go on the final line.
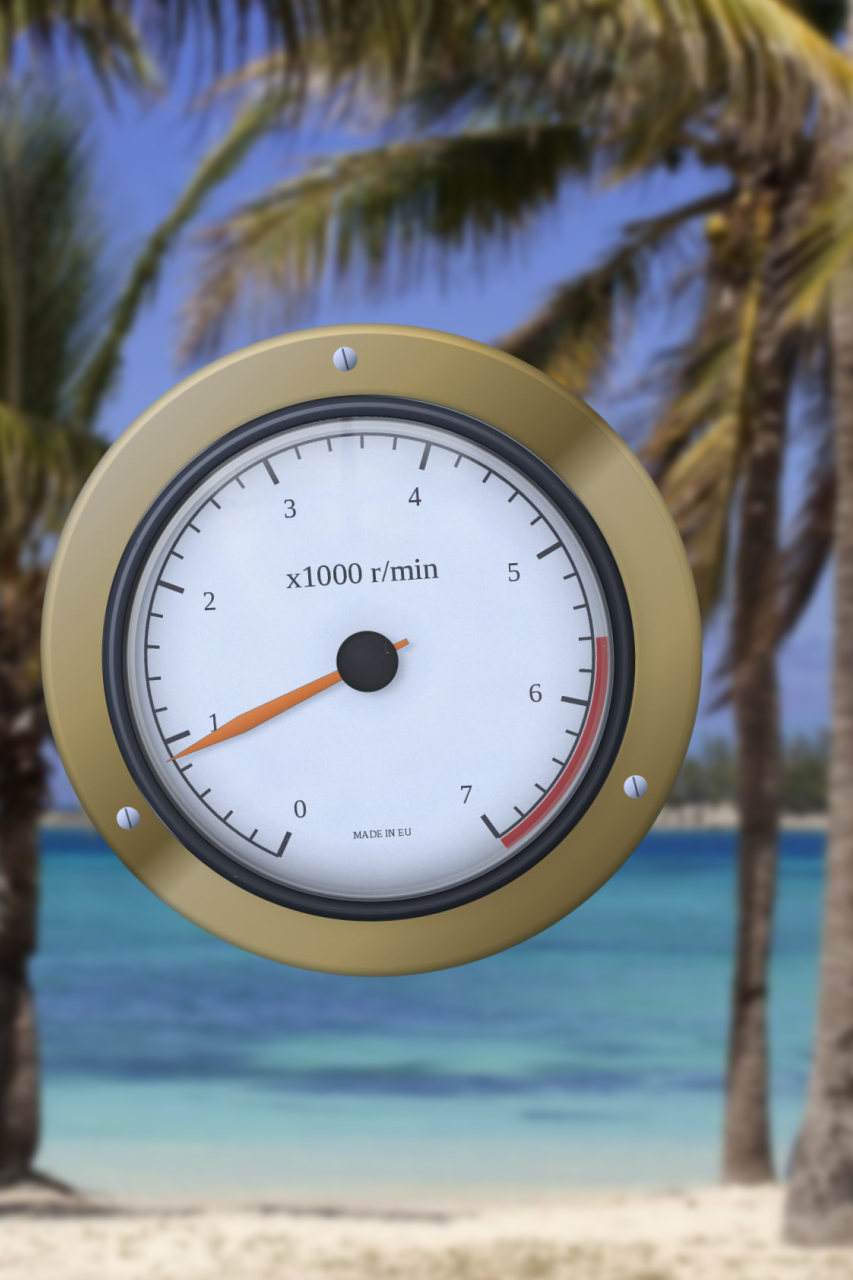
**900** rpm
